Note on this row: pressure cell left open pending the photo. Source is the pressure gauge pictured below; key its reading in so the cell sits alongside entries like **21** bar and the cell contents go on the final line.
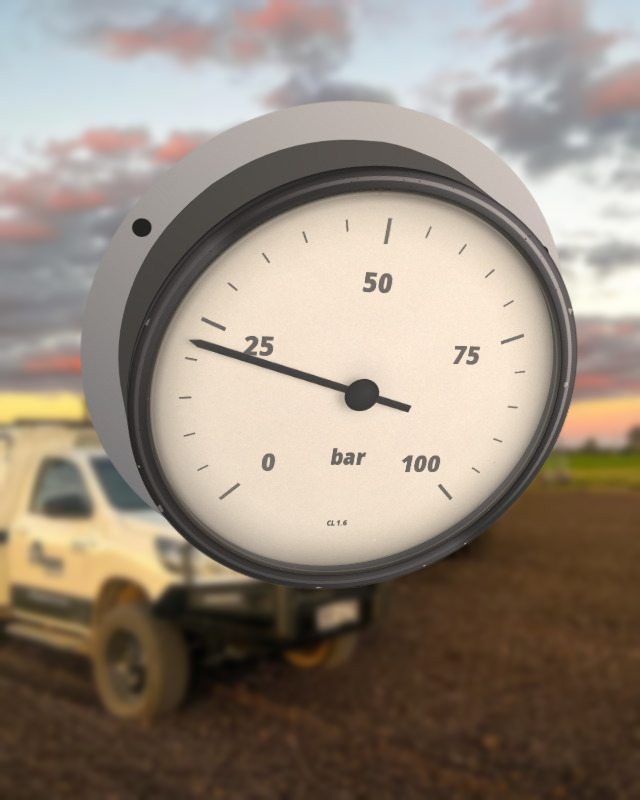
**22.5** bar
